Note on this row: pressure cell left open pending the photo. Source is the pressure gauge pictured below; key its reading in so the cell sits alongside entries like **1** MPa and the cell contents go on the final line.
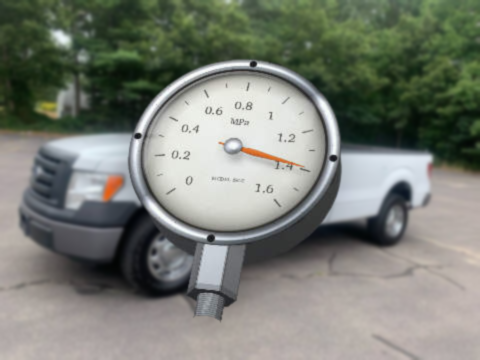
**1.4** MPa
